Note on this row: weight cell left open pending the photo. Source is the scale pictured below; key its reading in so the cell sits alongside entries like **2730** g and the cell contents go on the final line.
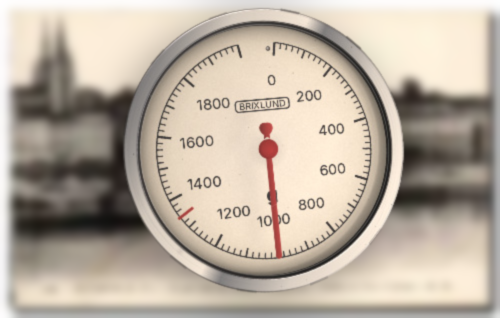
**1000** g
